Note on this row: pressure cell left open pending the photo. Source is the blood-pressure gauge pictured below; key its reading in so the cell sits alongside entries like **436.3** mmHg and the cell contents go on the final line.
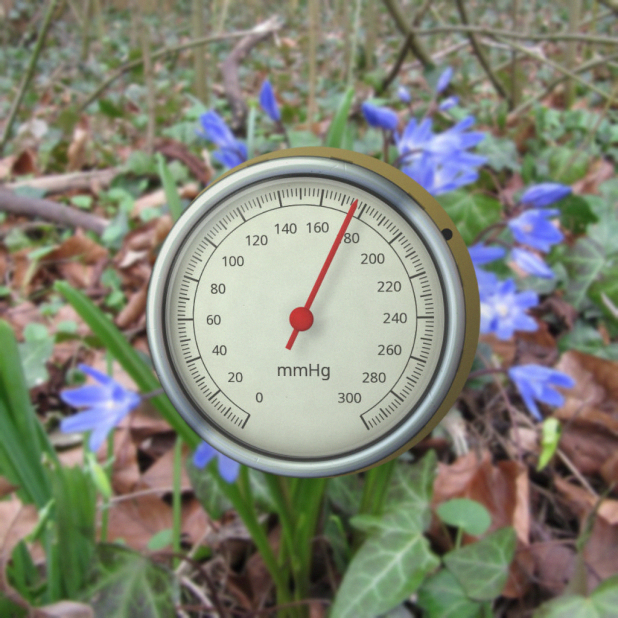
**176** mmHg
